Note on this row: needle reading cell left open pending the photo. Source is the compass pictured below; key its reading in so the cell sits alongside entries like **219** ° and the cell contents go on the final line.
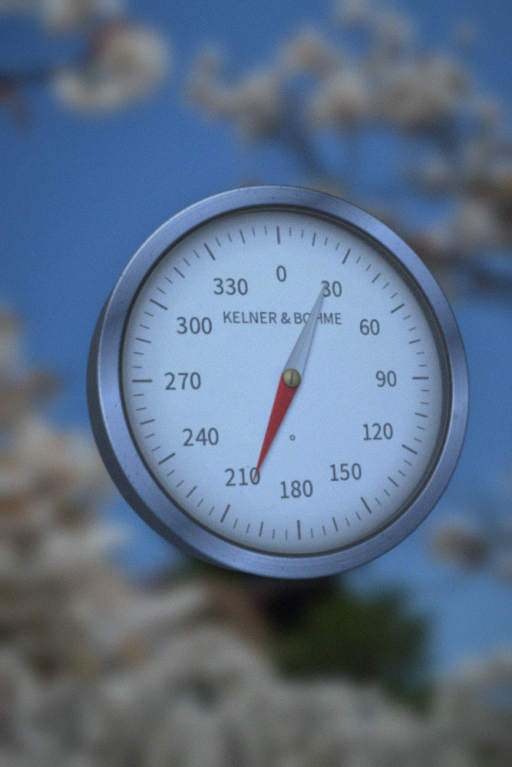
**205** °
